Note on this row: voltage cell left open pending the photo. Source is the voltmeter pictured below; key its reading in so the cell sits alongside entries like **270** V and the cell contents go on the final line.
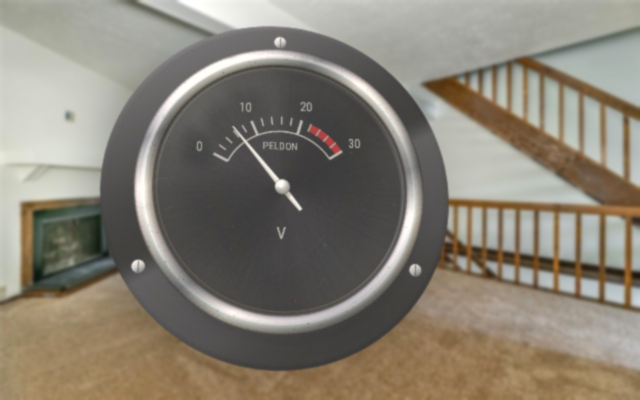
**6** V
